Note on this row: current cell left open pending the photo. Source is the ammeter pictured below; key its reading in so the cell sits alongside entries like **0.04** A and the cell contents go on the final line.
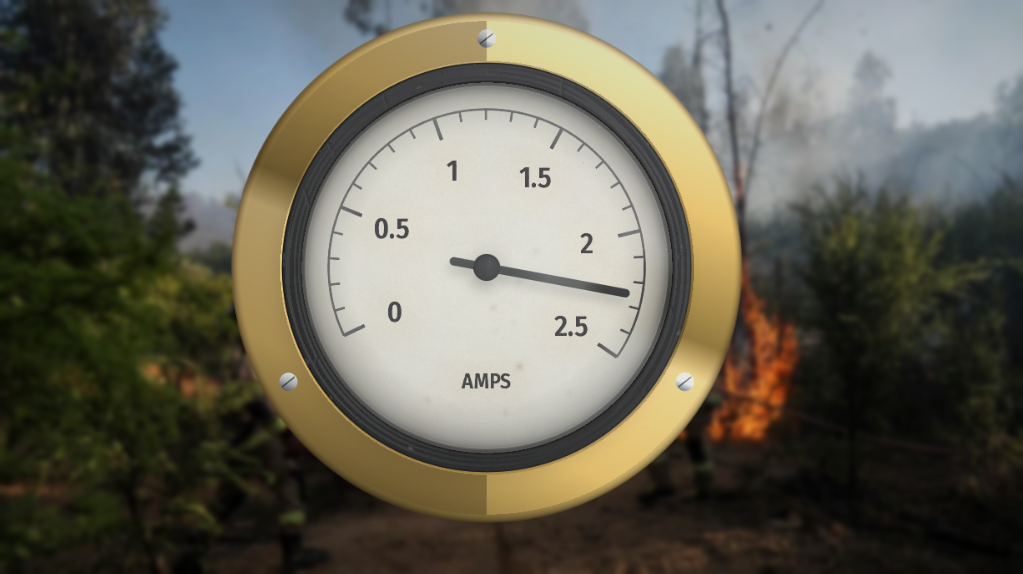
**2.25** A
